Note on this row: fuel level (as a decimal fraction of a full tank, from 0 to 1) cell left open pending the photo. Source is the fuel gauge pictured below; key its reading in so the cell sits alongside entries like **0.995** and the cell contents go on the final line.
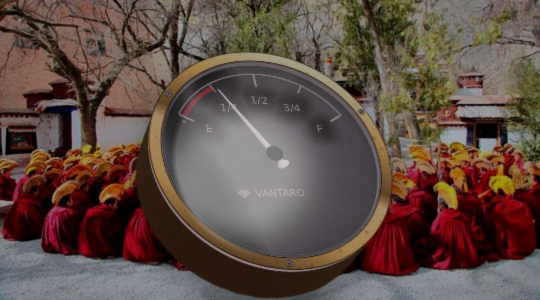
**0.25**
